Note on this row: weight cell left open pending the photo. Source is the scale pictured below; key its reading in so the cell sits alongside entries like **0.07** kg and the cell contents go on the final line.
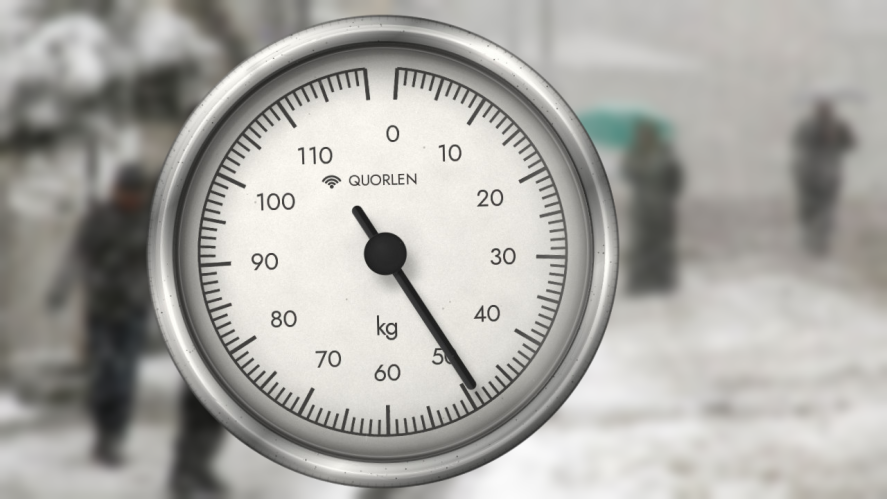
**49** kg
